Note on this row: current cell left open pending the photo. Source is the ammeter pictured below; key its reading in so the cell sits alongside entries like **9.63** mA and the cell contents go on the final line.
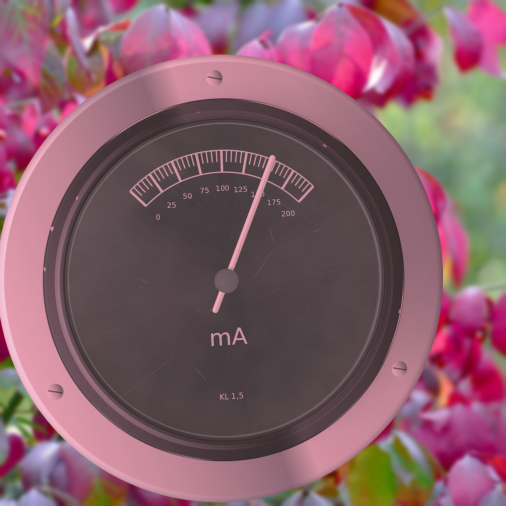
**150** mA
